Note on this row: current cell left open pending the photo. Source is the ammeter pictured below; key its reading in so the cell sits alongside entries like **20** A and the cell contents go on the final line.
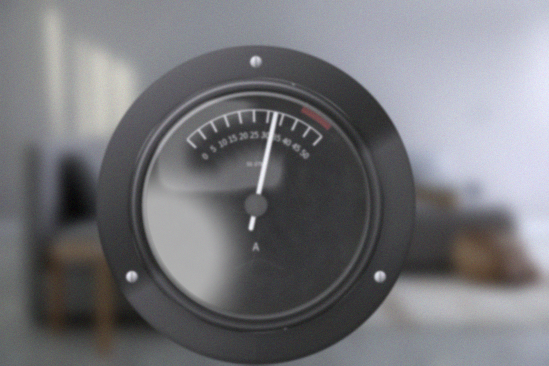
**32.5** A
